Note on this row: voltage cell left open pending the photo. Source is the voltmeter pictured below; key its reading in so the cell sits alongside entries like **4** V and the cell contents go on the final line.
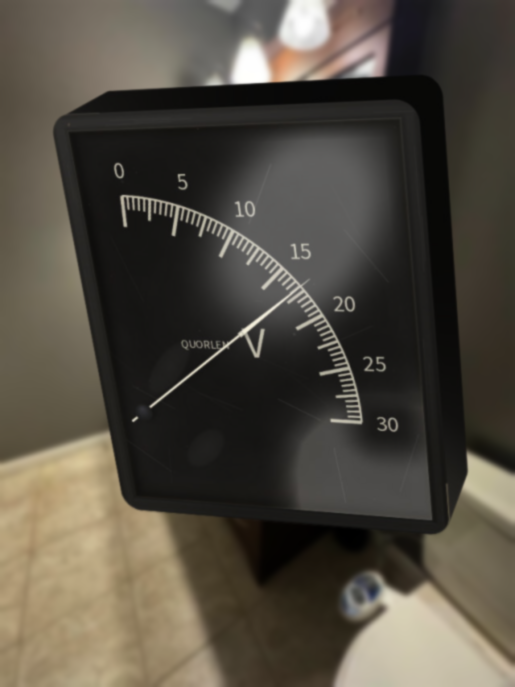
**17** V
